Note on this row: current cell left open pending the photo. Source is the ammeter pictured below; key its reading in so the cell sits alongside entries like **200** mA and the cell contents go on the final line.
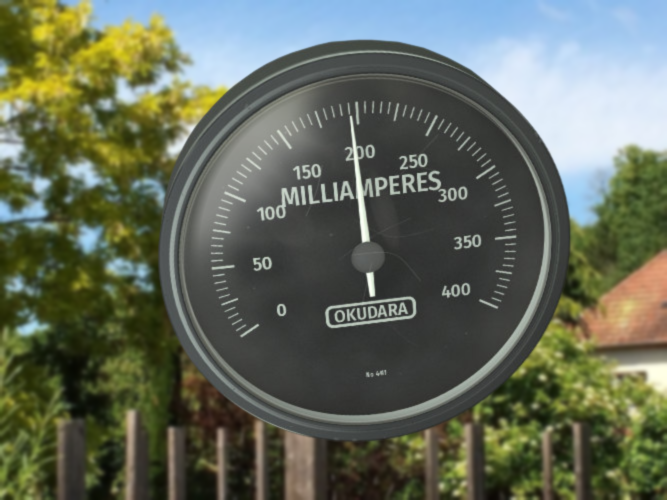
**195** mA
